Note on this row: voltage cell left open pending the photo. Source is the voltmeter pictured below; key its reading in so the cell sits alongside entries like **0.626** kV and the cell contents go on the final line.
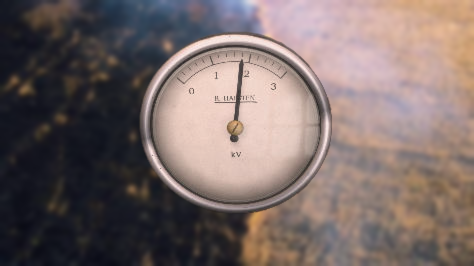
**1.8** kV
